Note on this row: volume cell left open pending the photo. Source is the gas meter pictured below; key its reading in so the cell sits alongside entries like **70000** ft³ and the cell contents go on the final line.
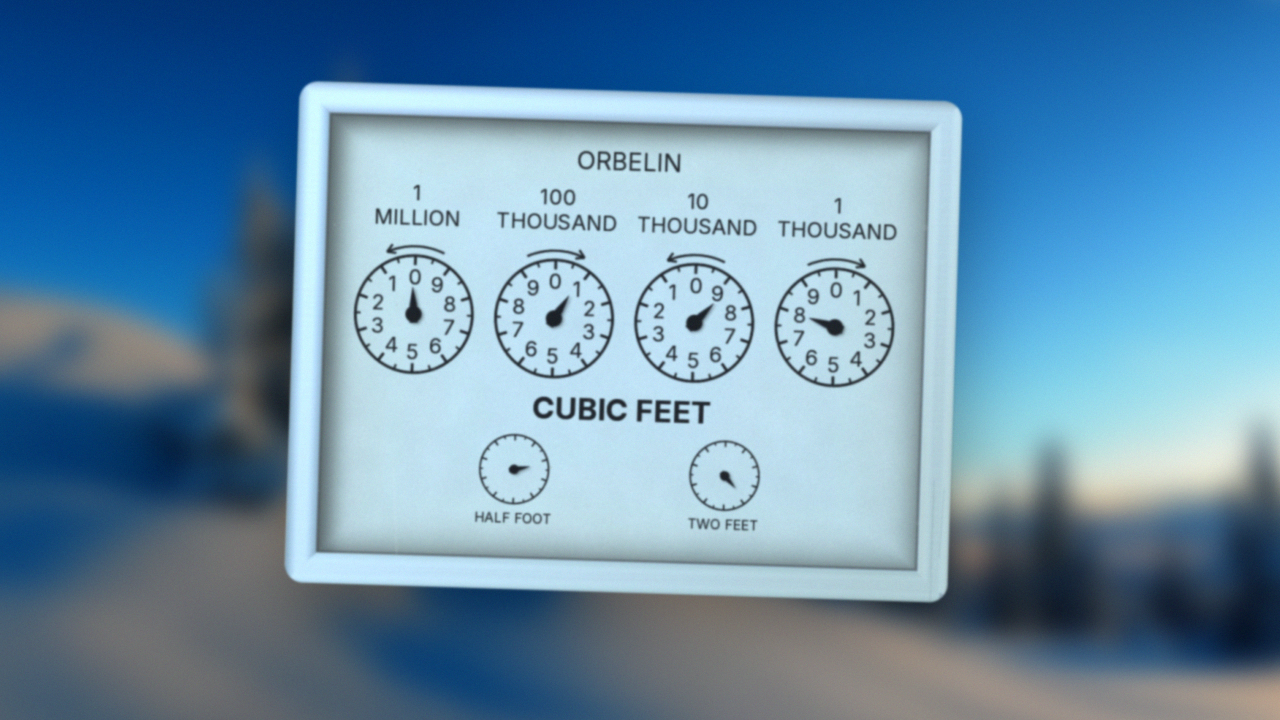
**8800** ft³
